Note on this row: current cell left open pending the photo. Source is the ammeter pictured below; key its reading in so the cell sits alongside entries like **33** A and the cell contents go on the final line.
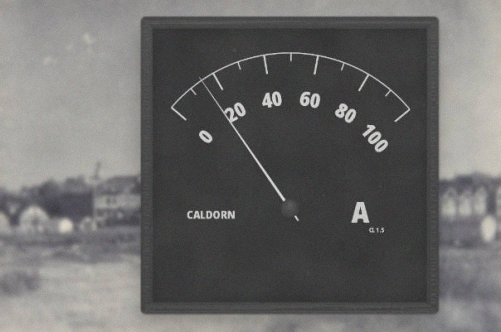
**15** A
